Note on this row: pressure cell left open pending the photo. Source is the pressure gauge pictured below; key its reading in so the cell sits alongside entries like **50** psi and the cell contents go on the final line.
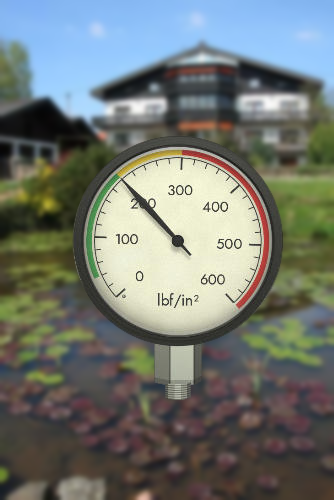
**200** psi
